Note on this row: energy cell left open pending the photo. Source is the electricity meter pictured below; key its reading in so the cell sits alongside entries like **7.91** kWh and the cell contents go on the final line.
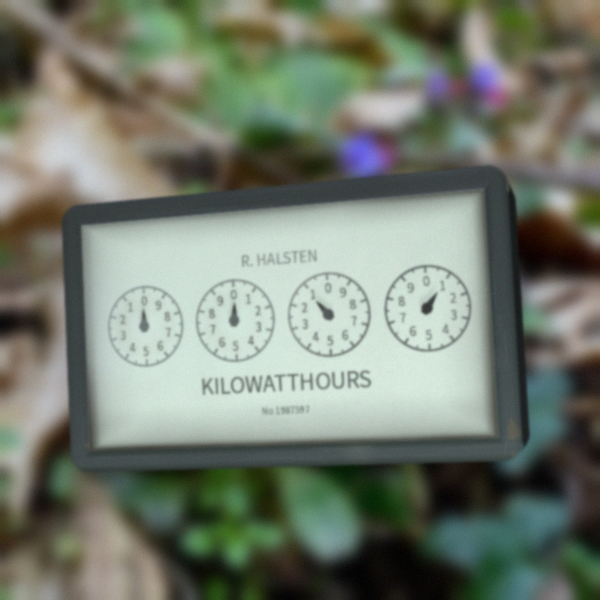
**11** kWh
